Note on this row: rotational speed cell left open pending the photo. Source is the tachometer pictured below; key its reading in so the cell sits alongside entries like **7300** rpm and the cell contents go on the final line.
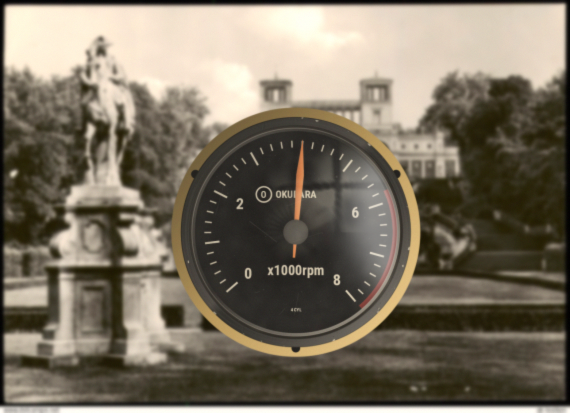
**4000** rpm
